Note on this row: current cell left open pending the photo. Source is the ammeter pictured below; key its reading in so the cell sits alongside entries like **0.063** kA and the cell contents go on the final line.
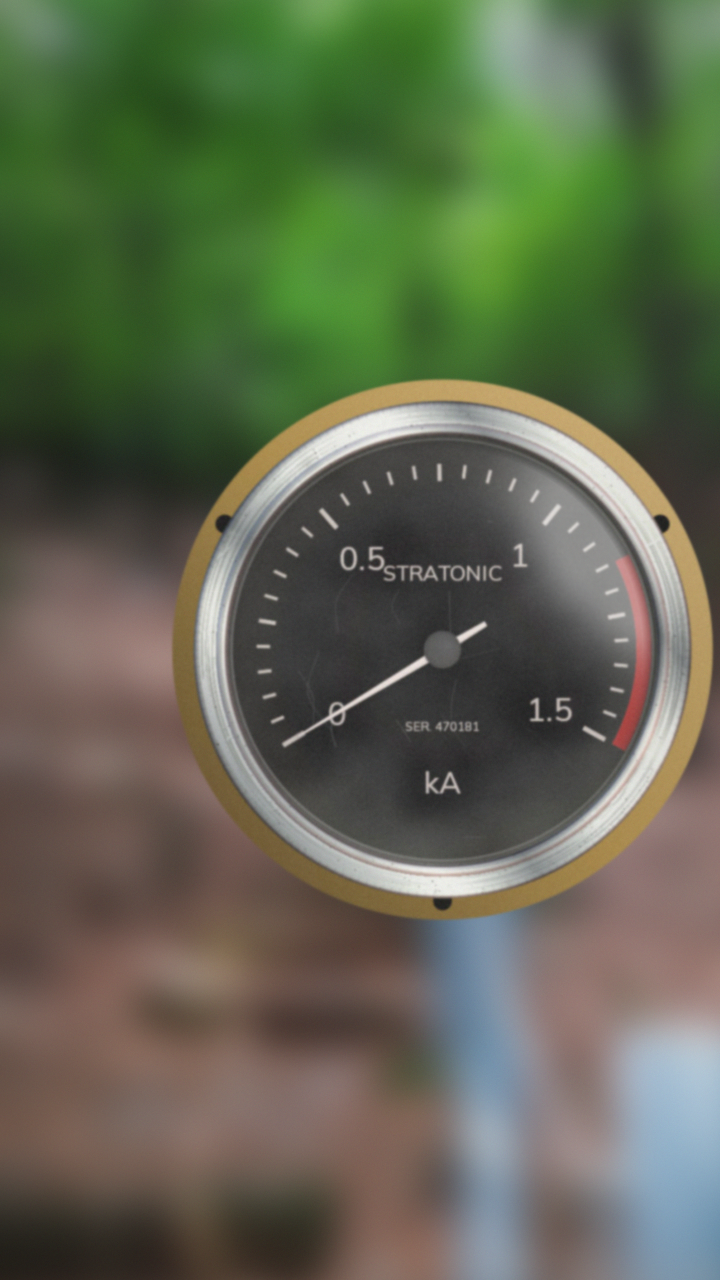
**0** kA
